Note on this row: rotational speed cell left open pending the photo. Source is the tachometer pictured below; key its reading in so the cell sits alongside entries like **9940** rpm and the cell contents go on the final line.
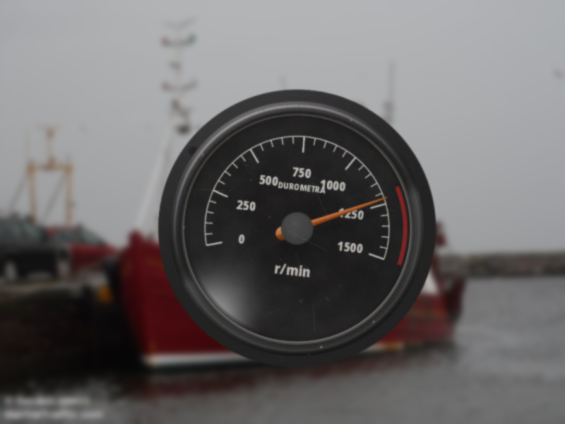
**1225** rpm
